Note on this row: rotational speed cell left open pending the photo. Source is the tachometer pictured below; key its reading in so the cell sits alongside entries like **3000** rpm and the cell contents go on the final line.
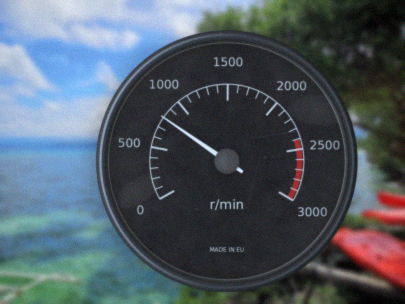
**800** rpm
